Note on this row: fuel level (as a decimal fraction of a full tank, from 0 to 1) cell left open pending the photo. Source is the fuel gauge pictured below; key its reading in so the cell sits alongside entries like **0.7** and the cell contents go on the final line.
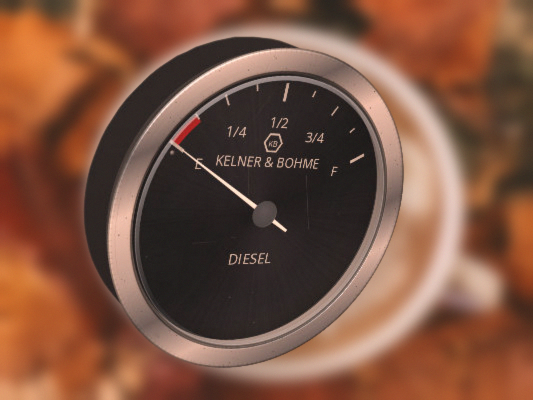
**0**
